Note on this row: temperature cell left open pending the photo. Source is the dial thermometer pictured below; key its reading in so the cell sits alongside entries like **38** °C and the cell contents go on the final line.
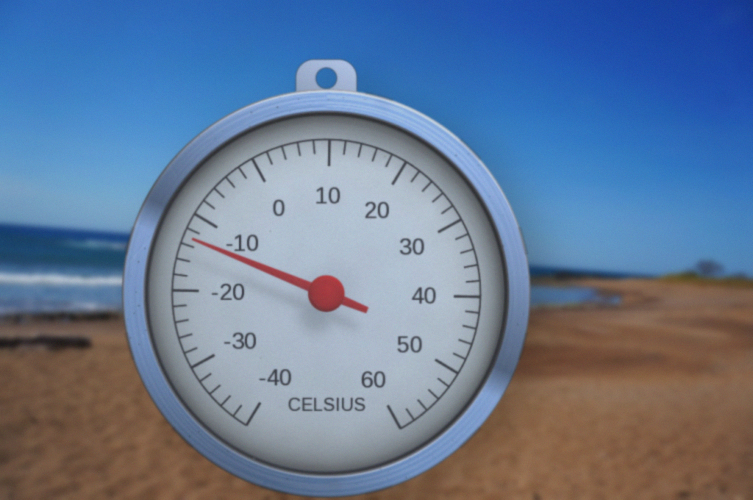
**-13** °C
